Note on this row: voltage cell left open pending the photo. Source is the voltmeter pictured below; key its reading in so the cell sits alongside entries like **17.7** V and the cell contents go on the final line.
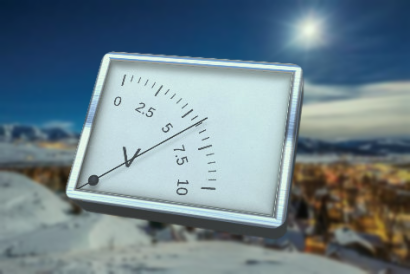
**6** V
